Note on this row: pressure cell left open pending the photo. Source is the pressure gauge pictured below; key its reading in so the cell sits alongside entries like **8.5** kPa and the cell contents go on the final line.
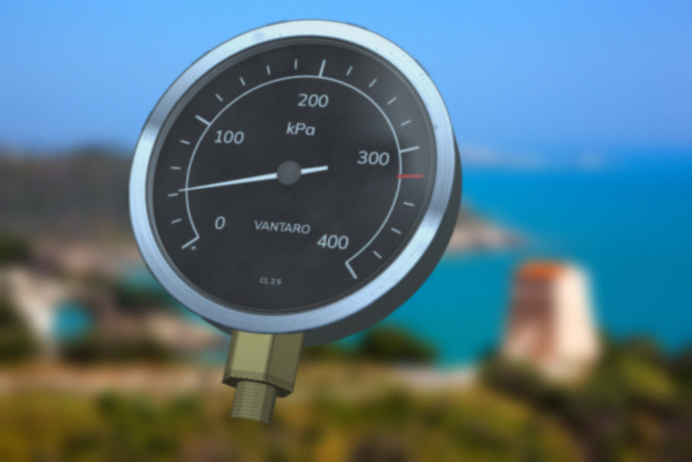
**40** kPa
